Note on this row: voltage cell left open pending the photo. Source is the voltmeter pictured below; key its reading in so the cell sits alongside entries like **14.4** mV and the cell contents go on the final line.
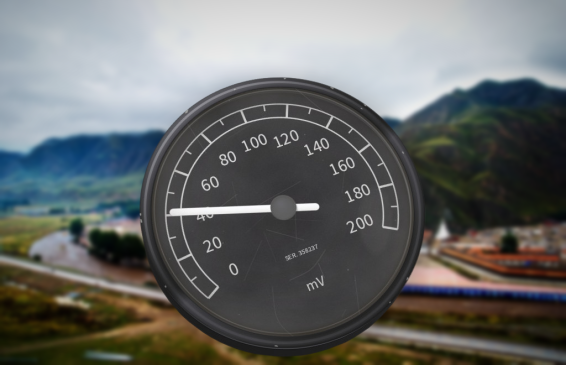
**40** mV
